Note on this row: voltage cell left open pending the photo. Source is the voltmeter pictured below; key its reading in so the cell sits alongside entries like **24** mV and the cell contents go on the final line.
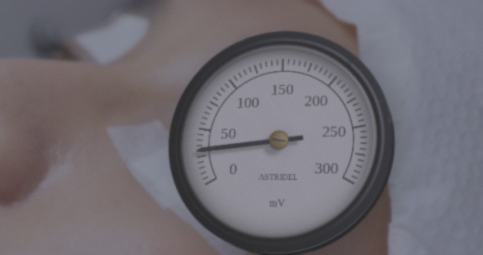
**30** mV
